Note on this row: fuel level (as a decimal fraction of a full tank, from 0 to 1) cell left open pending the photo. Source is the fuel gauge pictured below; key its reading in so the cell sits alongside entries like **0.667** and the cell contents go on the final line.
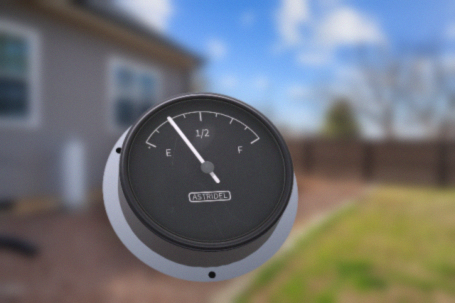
**0.25**
